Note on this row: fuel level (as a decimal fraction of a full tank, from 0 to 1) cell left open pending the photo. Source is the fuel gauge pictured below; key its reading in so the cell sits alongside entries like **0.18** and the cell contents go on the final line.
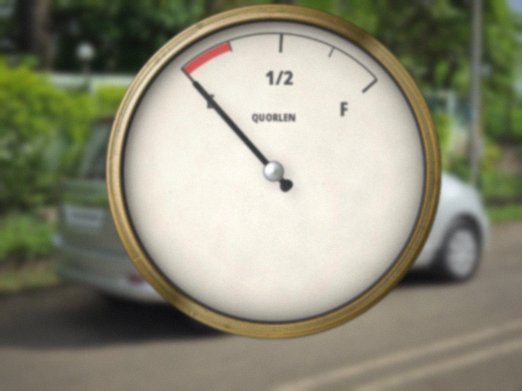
**0**
